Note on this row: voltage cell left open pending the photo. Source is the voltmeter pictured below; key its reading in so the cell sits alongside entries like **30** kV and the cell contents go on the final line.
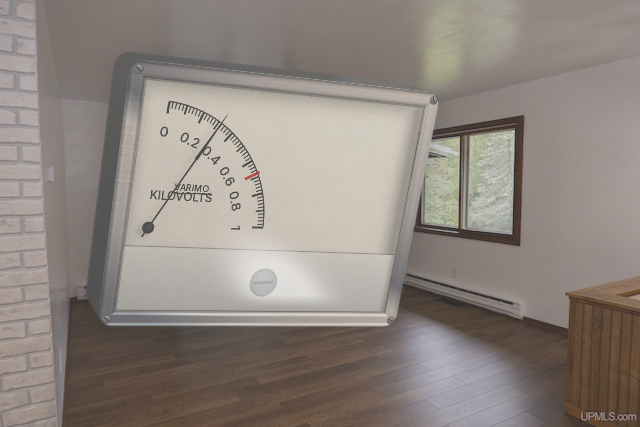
**0.3** kV
